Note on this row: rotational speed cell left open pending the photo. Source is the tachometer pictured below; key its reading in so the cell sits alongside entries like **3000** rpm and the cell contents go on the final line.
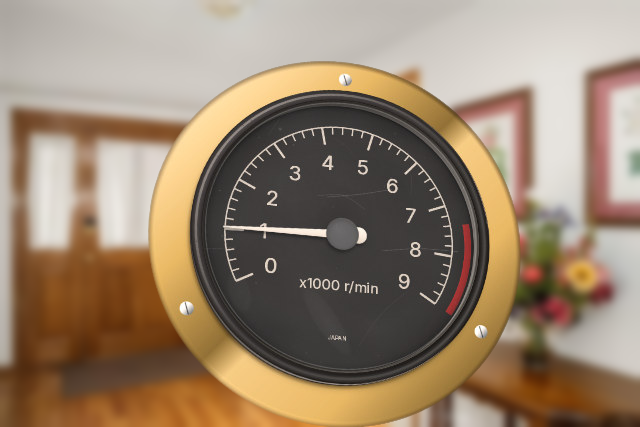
**1000** rpm
